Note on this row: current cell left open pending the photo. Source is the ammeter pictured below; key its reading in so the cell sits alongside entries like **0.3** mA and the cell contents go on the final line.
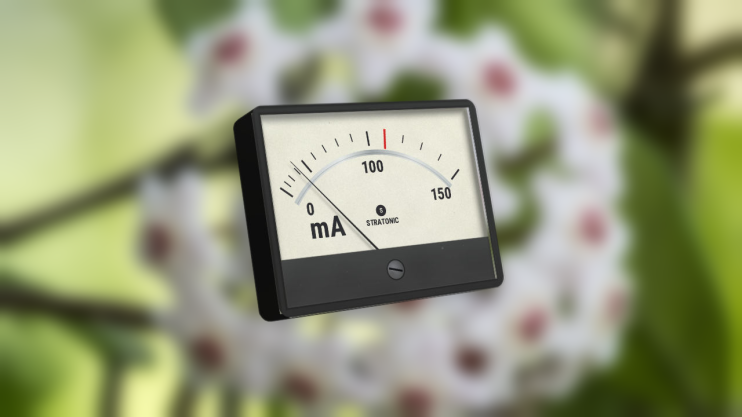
**40** mA
